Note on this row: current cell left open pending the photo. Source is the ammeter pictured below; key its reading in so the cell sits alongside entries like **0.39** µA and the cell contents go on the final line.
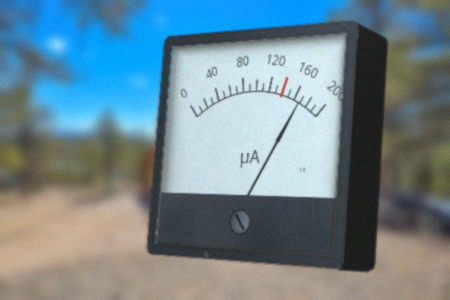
**170** µA
